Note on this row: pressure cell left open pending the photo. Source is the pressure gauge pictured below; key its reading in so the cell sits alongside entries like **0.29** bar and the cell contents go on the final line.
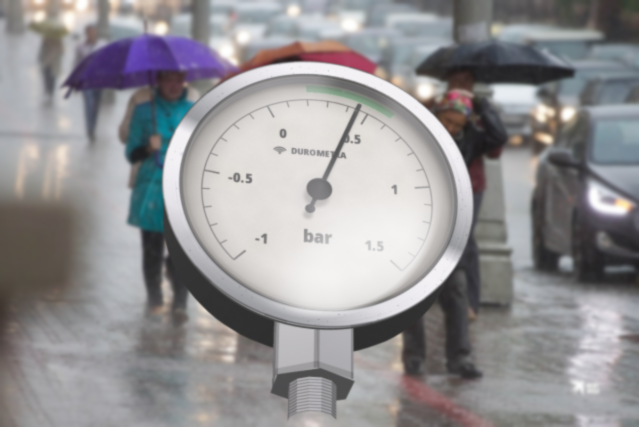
**0.45** bar
